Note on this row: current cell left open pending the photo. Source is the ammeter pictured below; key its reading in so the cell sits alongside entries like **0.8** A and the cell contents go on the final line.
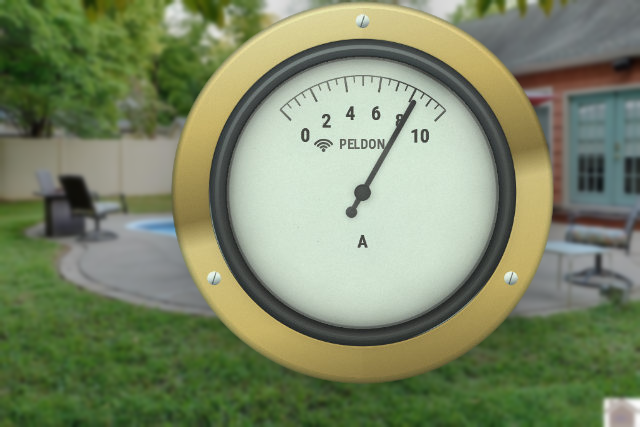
**8.25** A
